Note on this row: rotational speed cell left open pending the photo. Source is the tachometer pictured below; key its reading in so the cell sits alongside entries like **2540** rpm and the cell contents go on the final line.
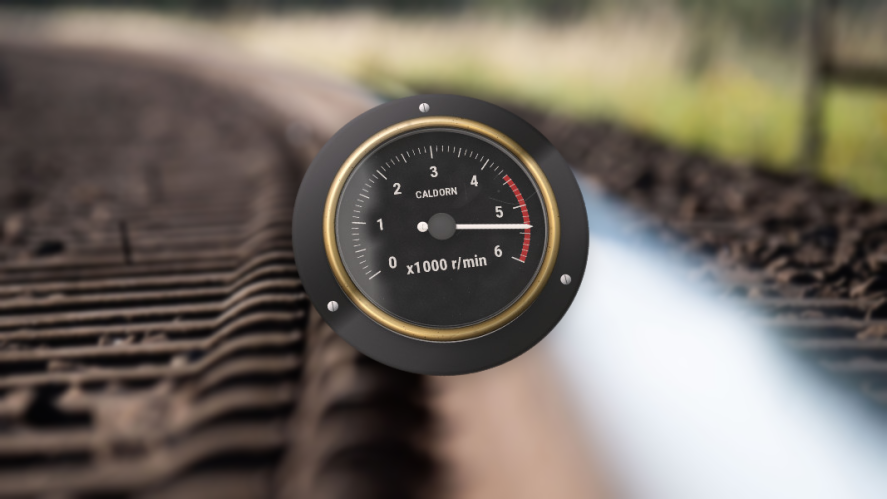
**5400** rpm
